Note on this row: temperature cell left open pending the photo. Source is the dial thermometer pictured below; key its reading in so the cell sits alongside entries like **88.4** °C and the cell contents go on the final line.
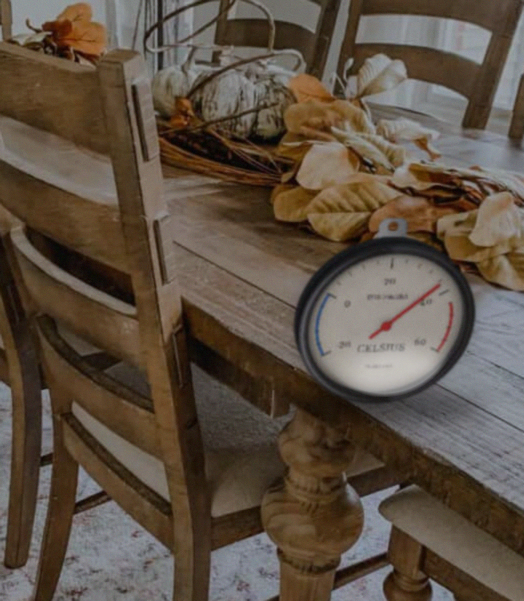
**36** °C
